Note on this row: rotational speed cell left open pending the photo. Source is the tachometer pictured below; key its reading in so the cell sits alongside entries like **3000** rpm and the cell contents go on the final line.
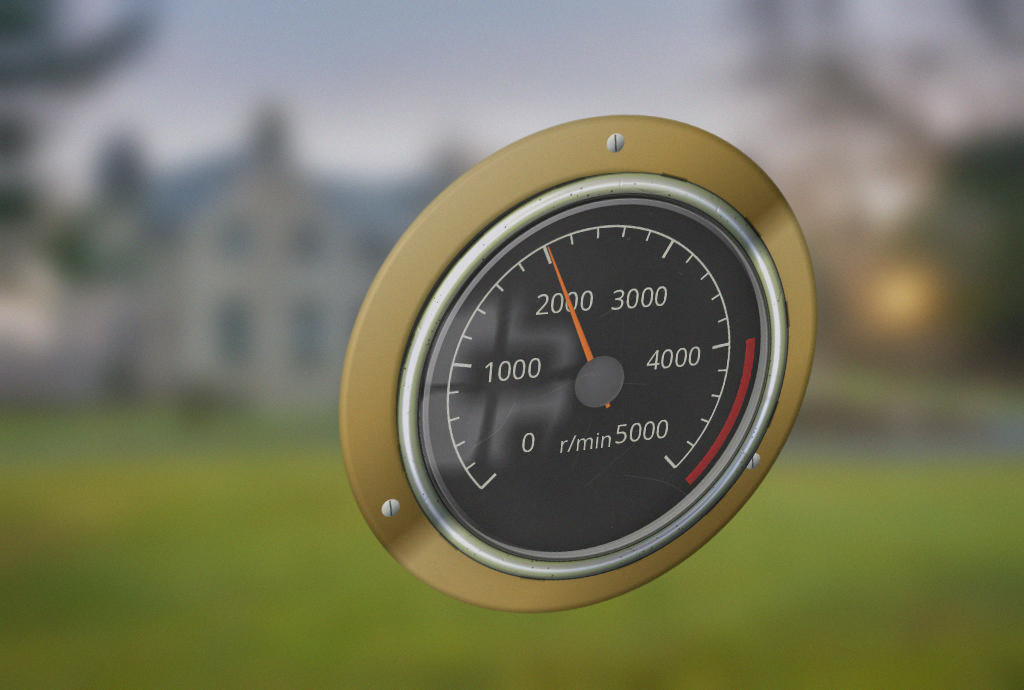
**2000** rpm
